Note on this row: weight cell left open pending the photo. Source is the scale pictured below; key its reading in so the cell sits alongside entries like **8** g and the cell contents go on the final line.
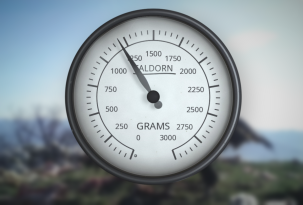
**1200** g
